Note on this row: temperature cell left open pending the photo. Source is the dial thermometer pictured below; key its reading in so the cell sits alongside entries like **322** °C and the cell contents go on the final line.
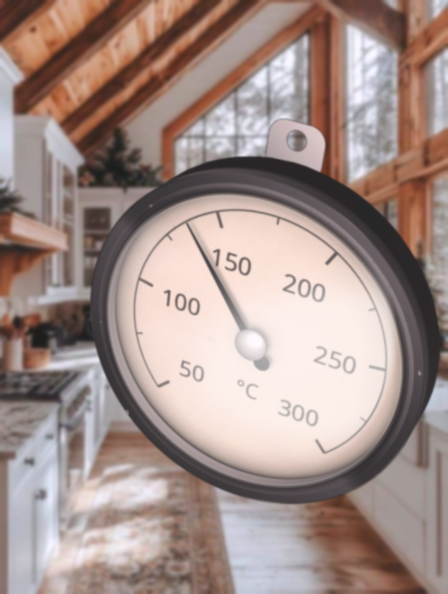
**137.5** °C
